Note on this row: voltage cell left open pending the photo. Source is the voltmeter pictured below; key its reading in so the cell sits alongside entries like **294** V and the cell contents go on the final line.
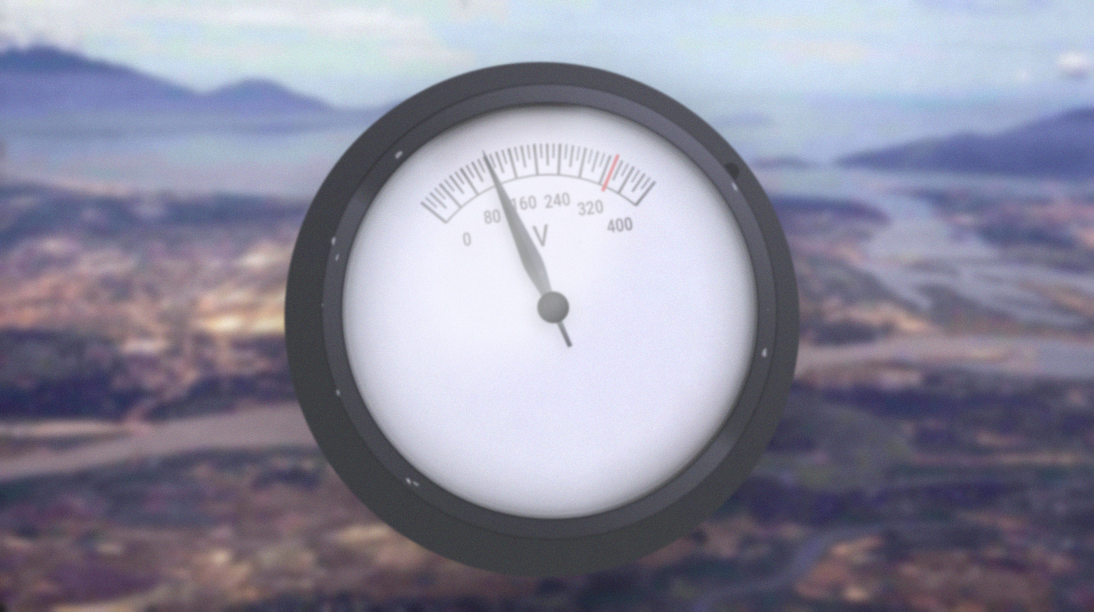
**120** V
